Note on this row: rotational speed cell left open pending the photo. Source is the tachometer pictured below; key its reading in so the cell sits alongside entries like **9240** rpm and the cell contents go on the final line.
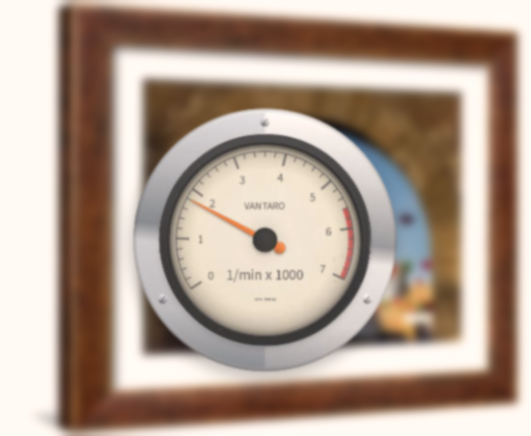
**1800** rpm
